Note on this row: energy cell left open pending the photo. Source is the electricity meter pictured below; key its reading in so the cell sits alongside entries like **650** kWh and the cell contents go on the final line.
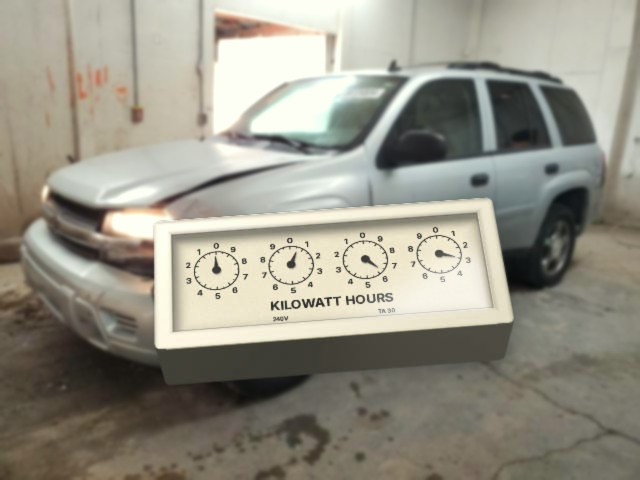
**63** kWh
